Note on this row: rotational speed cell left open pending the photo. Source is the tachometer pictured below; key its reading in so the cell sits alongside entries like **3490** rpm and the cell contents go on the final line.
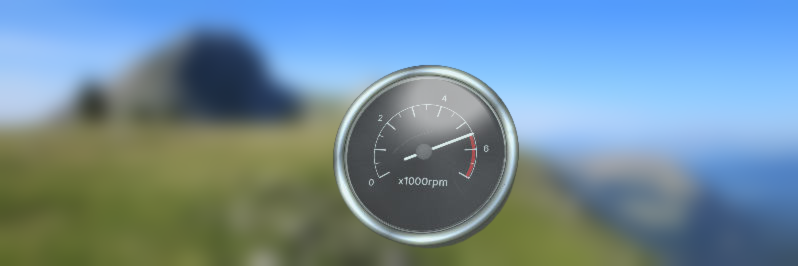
**5500** rpm
